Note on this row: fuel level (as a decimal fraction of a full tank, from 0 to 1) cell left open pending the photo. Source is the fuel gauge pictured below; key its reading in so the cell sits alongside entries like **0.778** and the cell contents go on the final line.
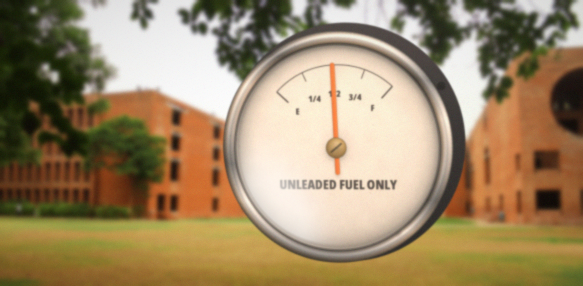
**0.5**
